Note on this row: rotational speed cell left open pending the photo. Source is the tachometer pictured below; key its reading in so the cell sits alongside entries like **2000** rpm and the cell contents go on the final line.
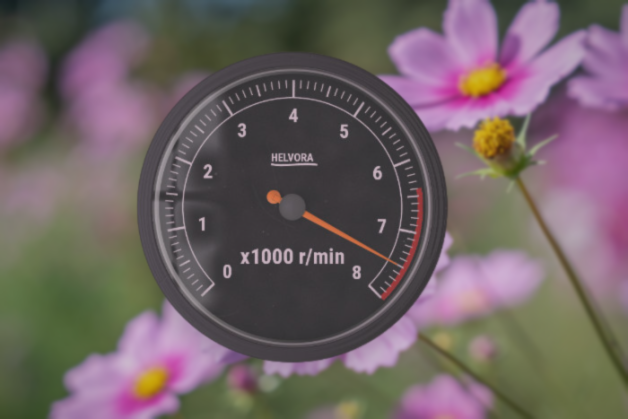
**7500** rpm
